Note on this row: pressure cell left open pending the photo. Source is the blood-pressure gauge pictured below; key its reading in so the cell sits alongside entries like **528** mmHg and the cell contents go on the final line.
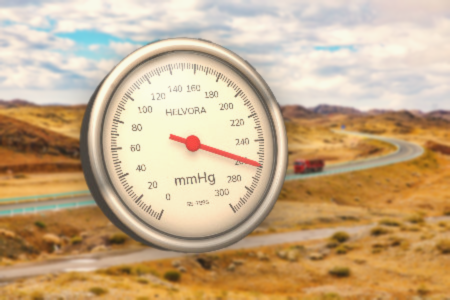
**260** mmHg
